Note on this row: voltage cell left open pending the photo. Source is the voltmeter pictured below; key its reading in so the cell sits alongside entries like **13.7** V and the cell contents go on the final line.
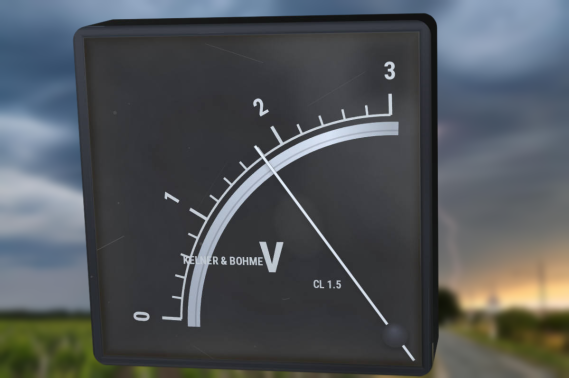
**1.8** V
